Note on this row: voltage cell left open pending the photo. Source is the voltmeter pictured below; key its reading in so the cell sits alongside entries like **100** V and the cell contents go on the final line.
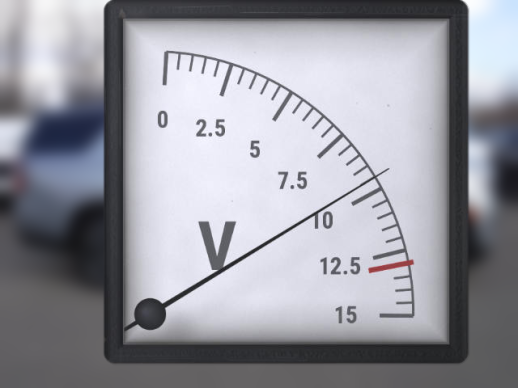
**9.5** V
